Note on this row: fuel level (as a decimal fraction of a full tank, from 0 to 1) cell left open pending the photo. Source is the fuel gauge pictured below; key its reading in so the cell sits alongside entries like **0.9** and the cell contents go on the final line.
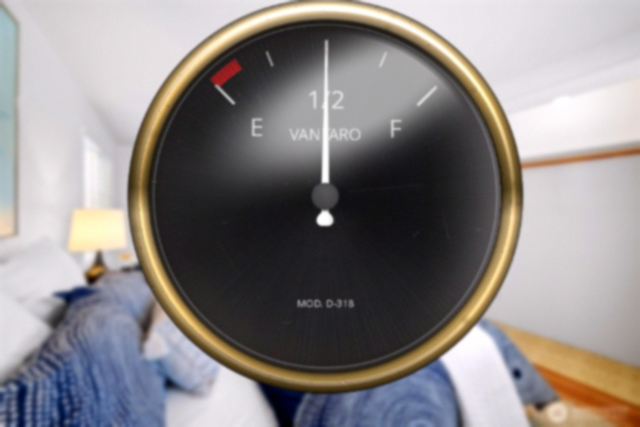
**0.5**
